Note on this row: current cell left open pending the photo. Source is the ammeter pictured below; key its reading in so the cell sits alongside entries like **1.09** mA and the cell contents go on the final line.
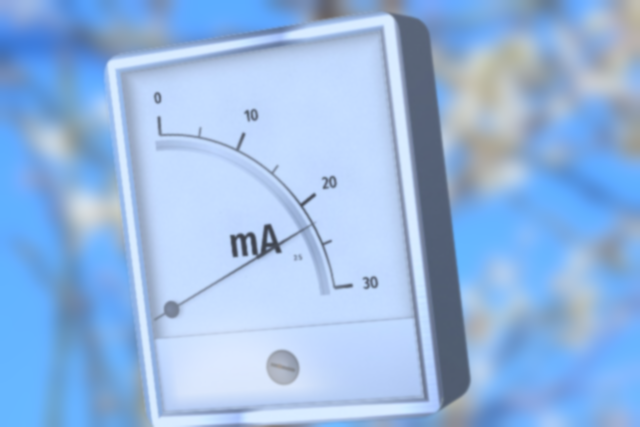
**22.5** mA
